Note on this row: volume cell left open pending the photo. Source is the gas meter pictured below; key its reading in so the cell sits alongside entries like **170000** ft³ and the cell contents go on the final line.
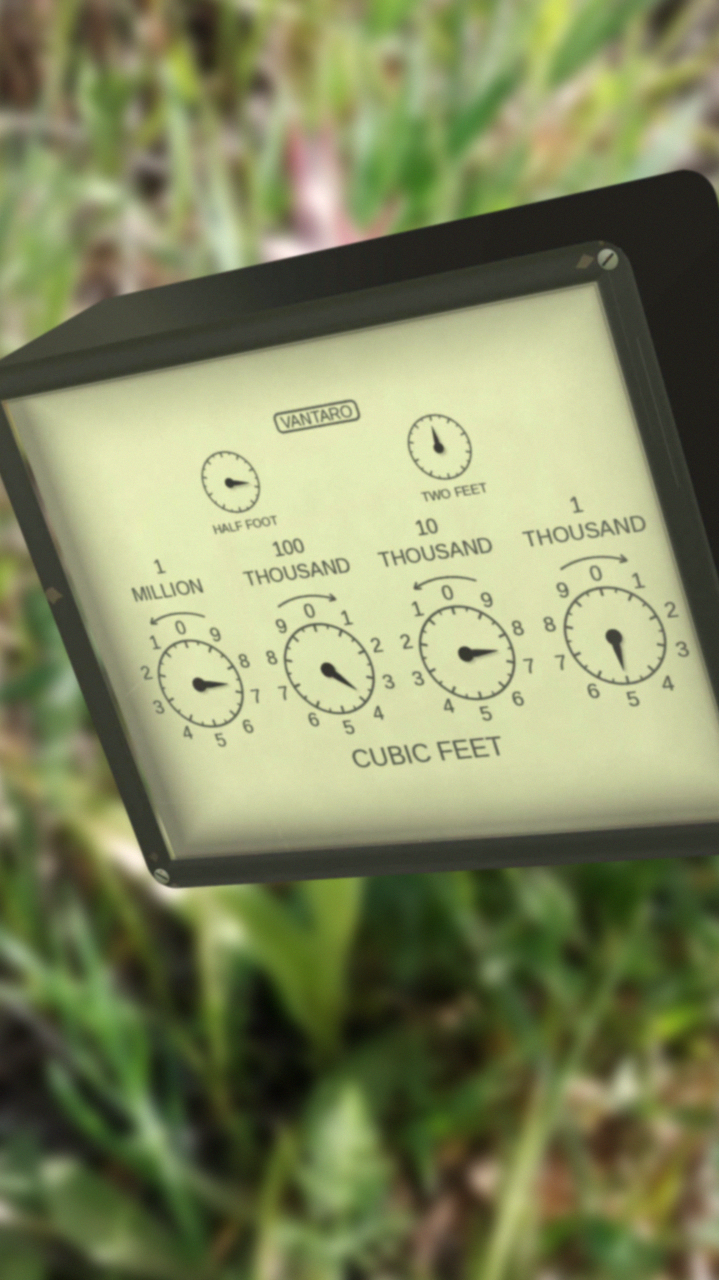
**737500** ft³
